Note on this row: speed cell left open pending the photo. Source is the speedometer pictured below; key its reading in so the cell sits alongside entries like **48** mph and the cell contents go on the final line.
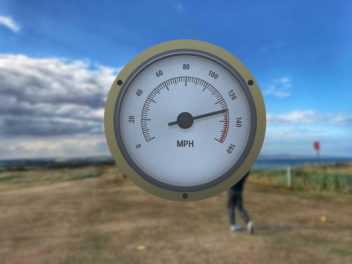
**130** mph
